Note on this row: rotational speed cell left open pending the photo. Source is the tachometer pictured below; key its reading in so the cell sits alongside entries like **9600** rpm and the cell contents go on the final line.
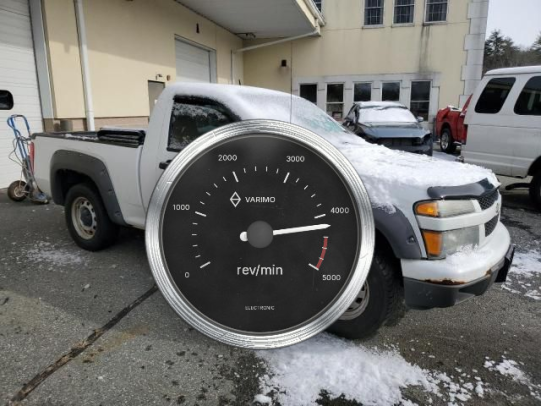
**4200** rpm
